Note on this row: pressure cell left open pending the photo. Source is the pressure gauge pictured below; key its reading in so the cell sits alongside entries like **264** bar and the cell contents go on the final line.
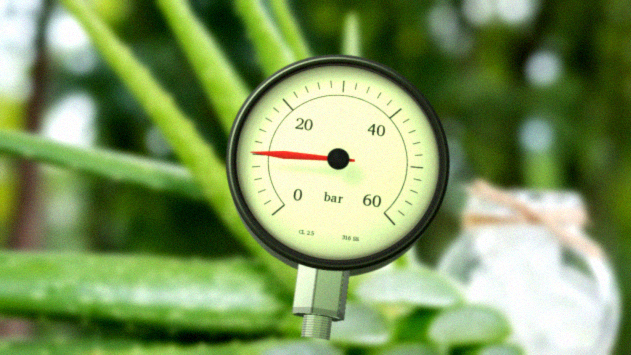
**10** bar
